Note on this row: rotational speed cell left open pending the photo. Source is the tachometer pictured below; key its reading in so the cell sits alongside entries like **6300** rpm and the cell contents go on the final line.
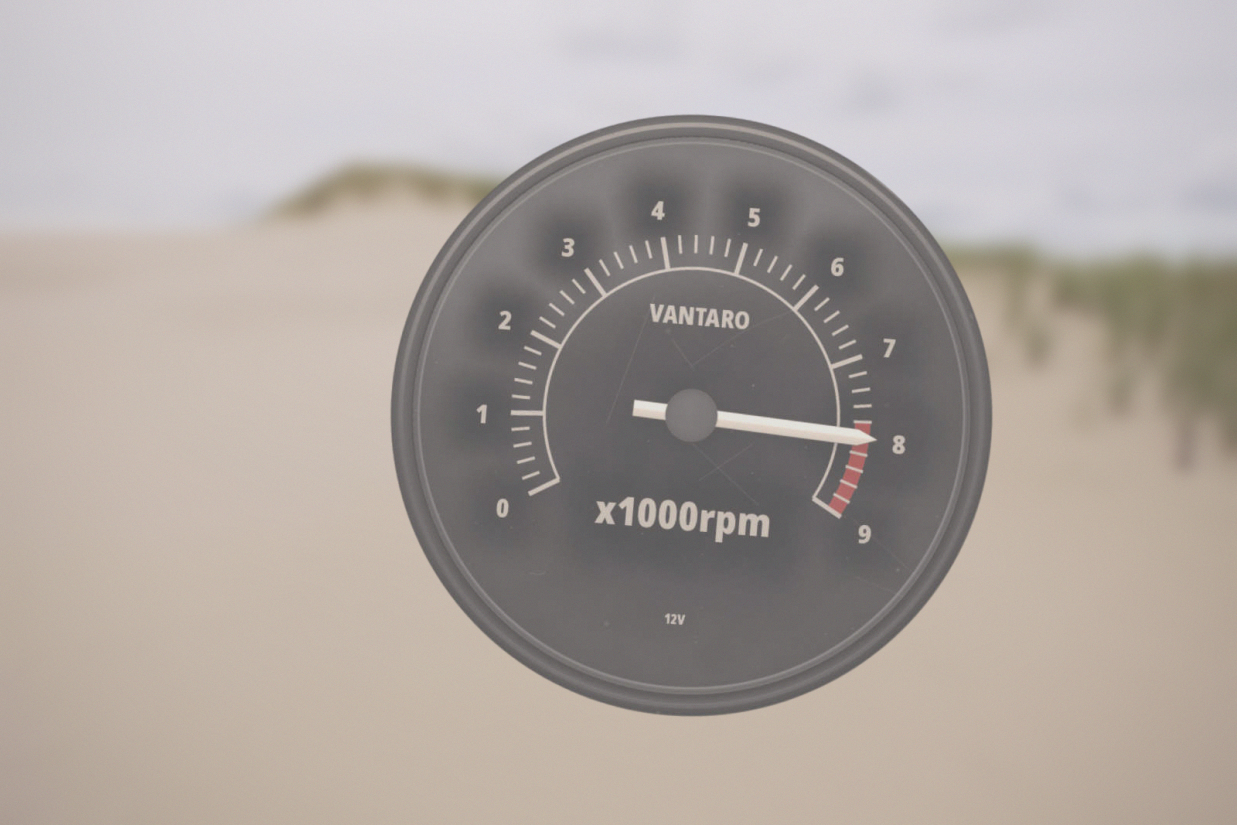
**8000** rpm
